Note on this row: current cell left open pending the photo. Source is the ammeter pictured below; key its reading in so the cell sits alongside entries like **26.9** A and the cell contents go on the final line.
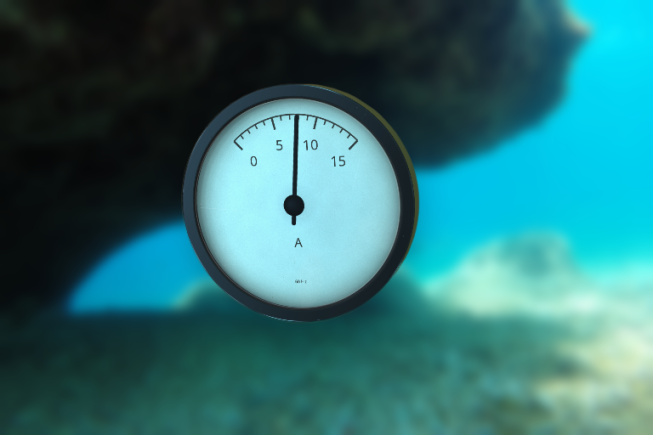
**8** A
